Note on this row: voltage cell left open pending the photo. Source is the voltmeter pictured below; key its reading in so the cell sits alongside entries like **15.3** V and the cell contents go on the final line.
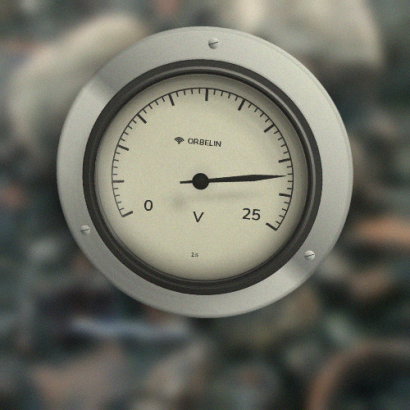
**21** V
